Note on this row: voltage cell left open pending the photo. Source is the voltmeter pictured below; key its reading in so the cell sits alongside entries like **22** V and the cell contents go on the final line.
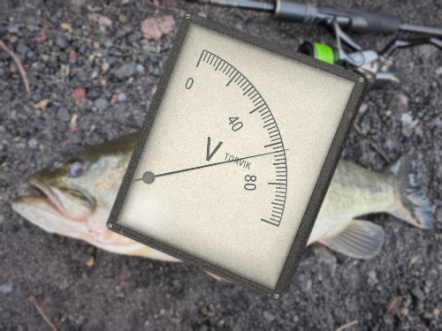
**64** V
